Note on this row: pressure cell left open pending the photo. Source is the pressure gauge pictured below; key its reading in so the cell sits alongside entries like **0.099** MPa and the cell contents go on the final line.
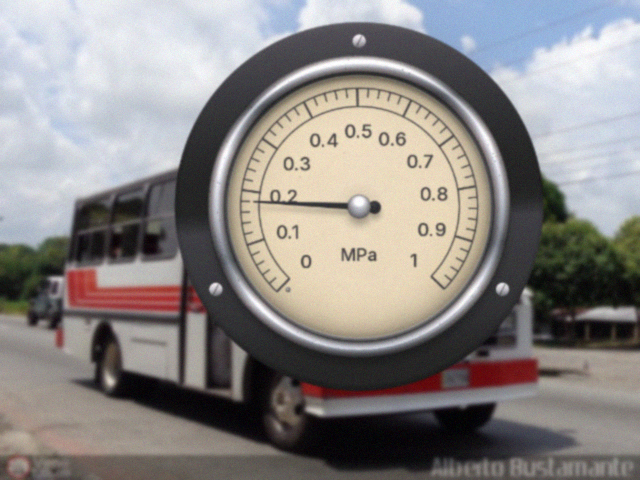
**0.18** MPa
